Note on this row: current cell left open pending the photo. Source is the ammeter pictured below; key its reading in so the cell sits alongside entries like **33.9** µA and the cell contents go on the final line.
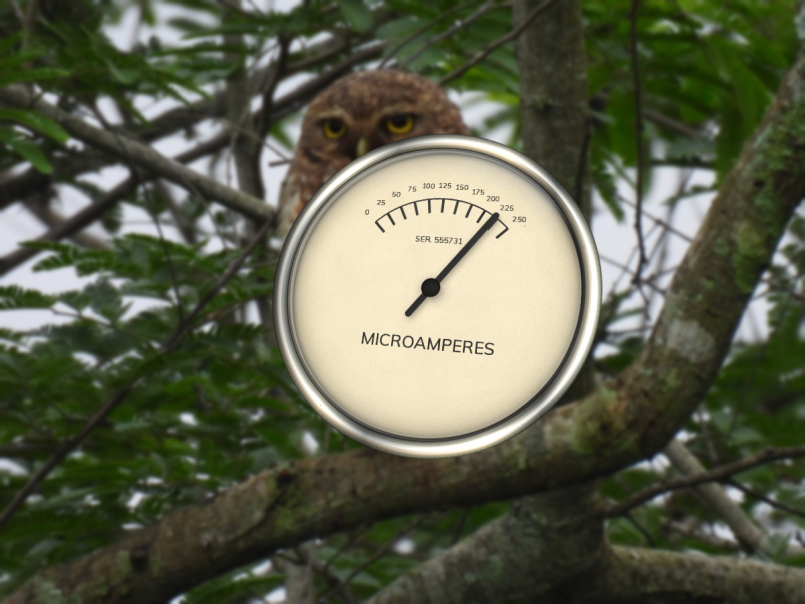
**225** µA
